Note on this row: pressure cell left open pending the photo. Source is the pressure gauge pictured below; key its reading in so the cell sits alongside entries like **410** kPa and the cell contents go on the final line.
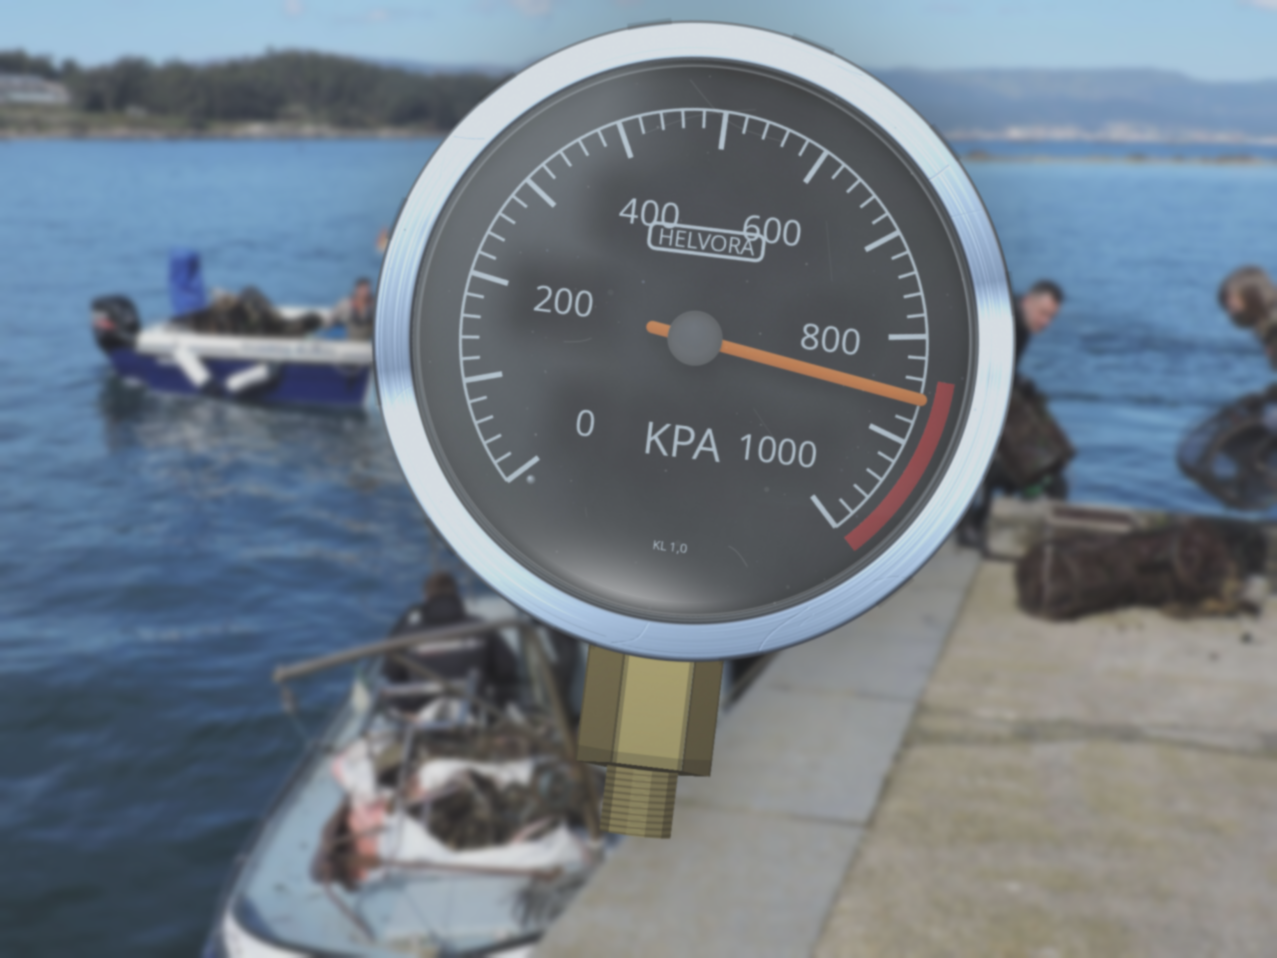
**860** kPa
